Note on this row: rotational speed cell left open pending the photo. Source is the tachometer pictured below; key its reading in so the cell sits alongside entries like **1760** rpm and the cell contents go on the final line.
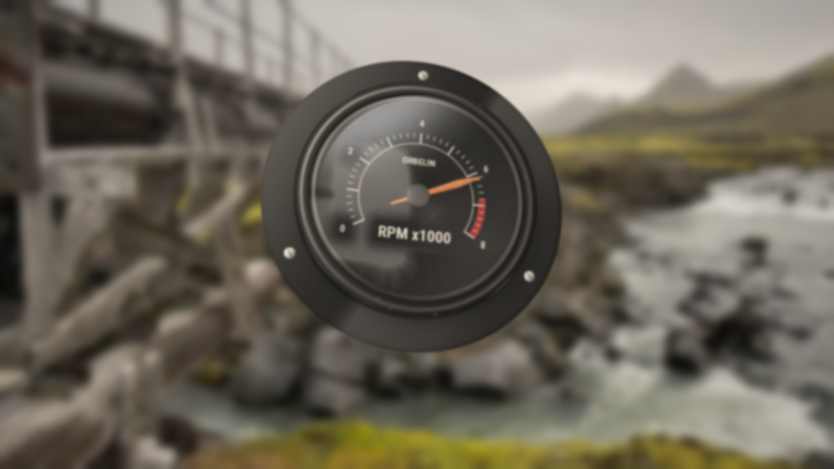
**6200** rpm
